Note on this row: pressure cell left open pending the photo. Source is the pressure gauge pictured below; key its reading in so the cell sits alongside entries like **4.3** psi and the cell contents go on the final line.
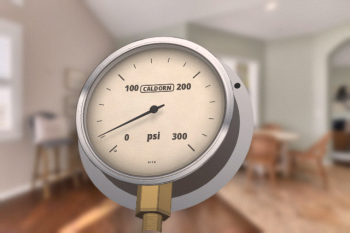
**20** psi
